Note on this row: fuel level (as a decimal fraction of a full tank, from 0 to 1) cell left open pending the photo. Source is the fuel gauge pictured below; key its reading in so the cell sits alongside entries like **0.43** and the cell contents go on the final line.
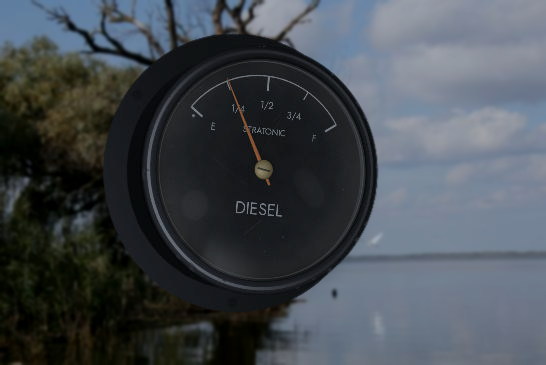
**0.25**
